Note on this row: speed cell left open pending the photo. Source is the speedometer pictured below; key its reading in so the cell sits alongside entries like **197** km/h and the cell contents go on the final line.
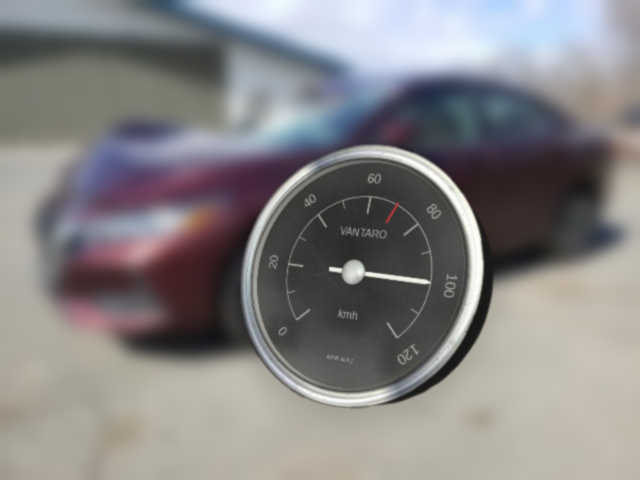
**100** km/h
